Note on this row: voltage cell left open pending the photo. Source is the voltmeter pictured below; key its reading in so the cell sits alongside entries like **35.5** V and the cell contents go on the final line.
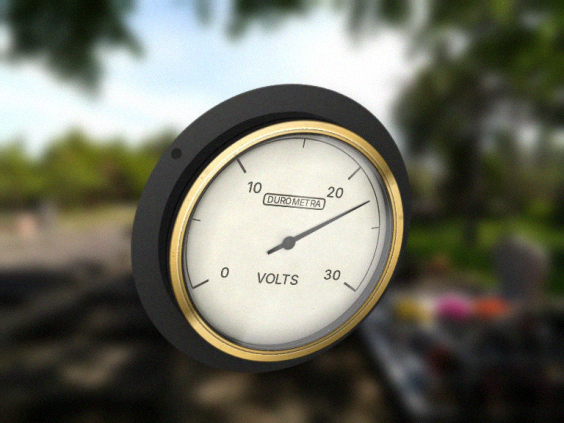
**22.5** V
